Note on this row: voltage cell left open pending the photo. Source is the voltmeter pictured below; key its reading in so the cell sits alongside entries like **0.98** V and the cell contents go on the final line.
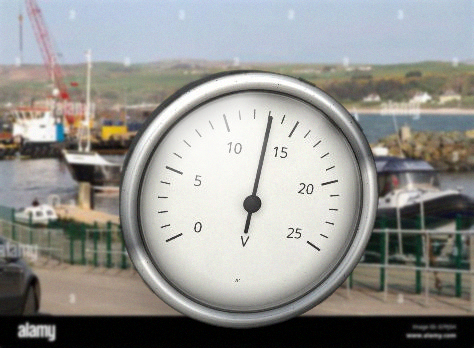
**13** V
